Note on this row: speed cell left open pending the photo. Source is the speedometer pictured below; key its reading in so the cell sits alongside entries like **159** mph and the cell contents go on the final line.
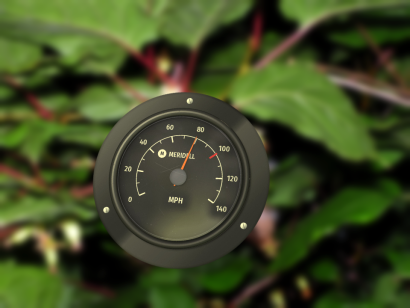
**80** mph
